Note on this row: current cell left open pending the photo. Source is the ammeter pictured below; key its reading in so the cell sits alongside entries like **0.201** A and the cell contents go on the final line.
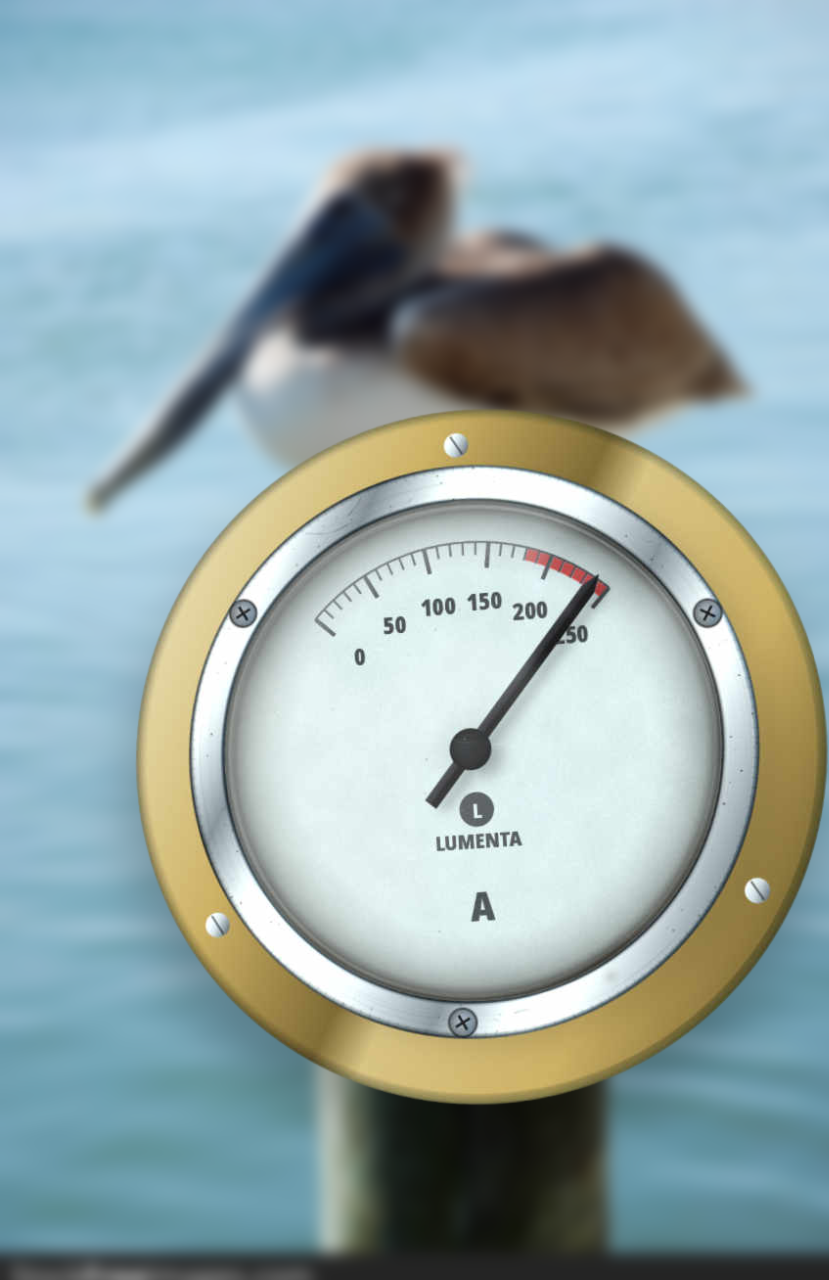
**240** A
